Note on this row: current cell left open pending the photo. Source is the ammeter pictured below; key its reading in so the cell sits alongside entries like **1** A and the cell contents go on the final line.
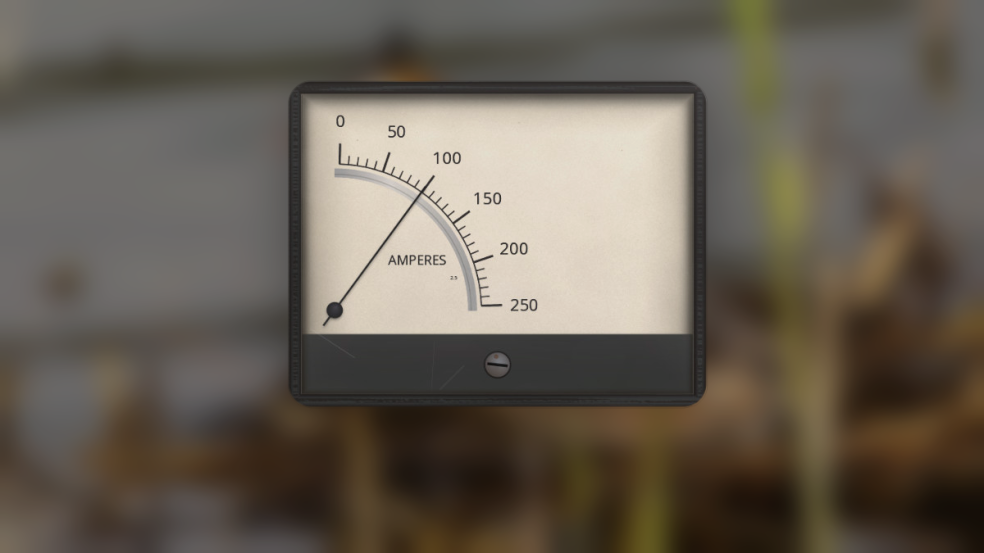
**100** A
